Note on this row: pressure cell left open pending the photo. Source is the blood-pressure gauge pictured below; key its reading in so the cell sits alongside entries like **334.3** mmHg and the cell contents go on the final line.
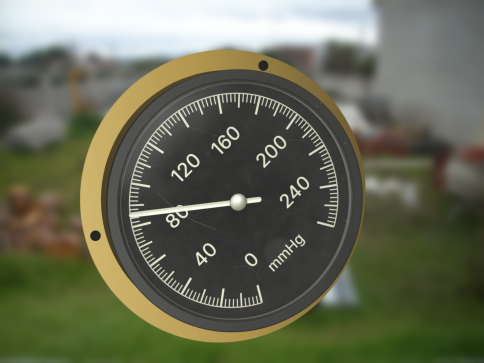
**86** mmHg
